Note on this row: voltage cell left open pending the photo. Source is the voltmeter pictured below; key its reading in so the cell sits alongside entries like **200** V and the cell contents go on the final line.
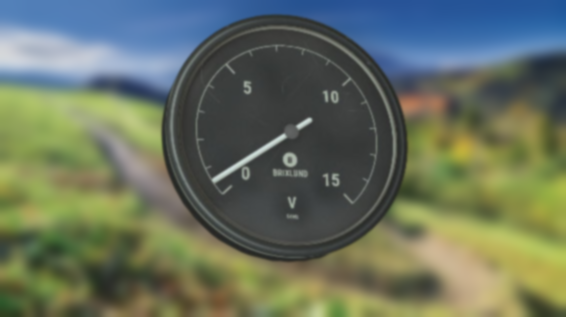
**0.5** V
